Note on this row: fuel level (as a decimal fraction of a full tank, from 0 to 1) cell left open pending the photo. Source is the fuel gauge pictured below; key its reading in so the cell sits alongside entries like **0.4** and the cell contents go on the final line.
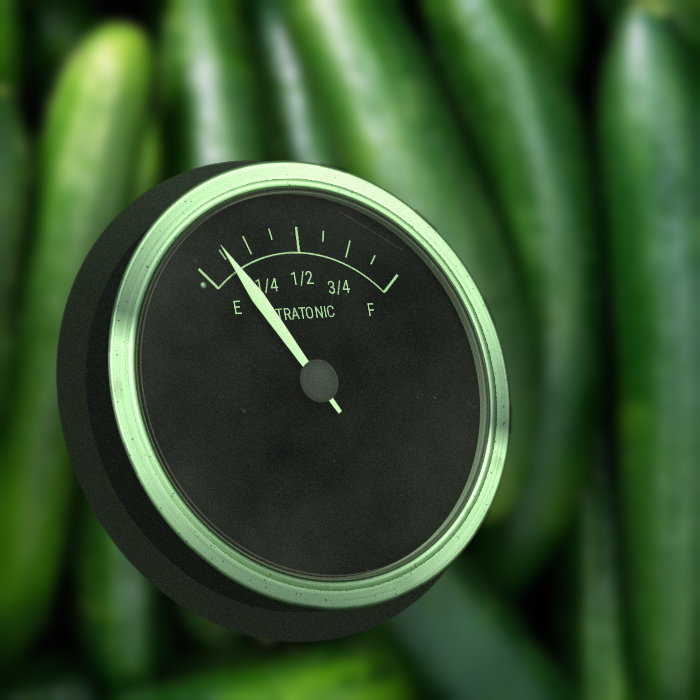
**0.125**
